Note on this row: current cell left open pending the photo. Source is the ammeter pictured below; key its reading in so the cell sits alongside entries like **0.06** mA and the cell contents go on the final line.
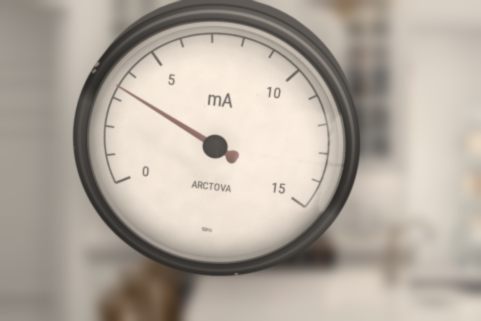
**3.5** mA
